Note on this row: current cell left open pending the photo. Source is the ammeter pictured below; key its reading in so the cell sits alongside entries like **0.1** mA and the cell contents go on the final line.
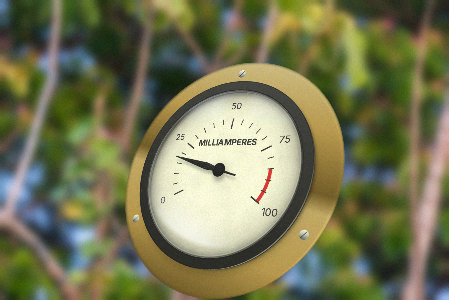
**17.5** mA
